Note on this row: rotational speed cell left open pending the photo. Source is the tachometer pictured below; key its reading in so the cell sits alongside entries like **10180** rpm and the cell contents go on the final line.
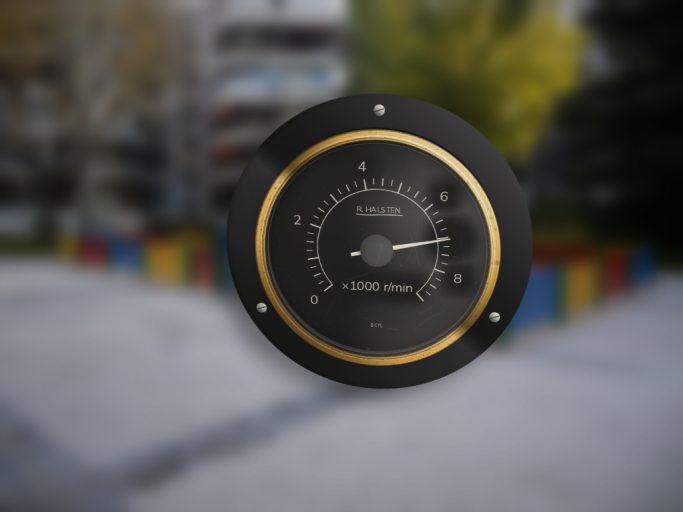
**7000** rpm
